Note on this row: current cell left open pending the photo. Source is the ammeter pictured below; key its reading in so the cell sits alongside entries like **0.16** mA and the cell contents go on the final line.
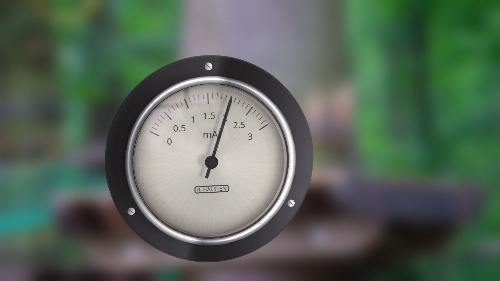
**2** mA
